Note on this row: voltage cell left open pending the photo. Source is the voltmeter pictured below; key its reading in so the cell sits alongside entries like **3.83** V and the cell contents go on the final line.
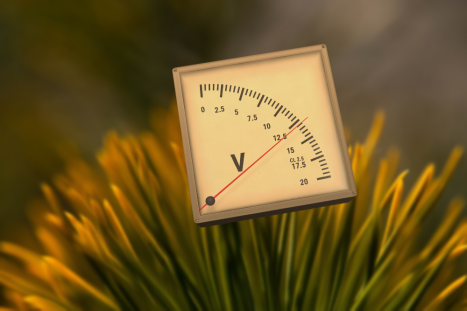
**13** V
